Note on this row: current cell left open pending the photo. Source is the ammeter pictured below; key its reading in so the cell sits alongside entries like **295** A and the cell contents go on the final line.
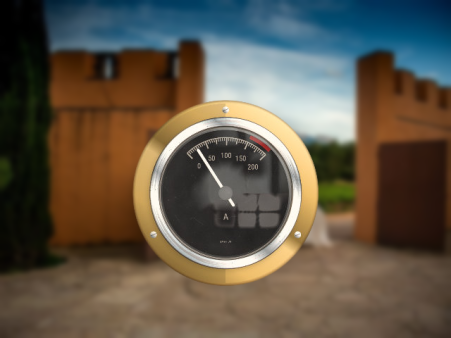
**25** A
